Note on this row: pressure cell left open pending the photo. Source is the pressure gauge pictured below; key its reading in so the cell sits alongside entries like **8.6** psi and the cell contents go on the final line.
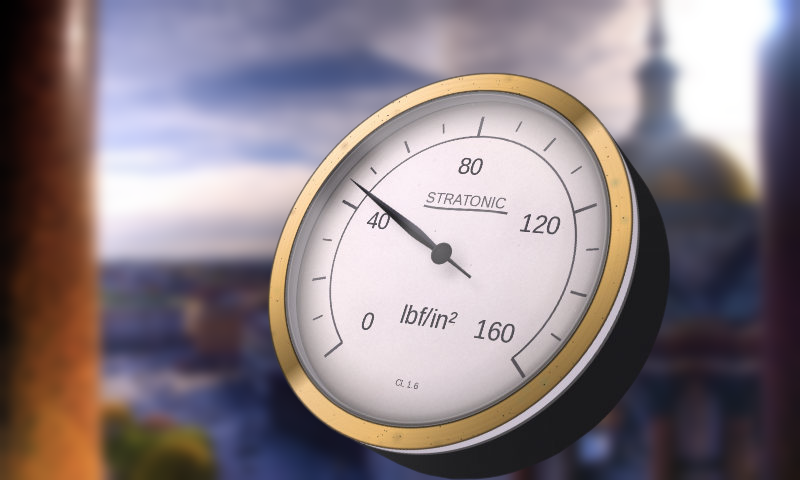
**45** psi
